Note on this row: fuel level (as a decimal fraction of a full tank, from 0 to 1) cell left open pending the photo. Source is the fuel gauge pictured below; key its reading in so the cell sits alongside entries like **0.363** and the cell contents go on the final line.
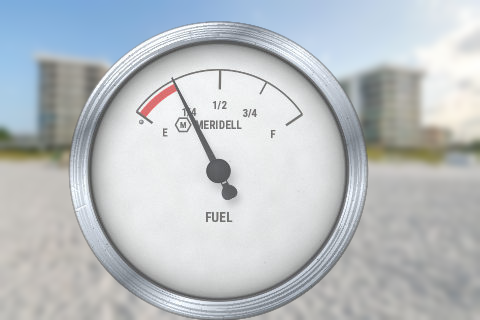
**0.25**
